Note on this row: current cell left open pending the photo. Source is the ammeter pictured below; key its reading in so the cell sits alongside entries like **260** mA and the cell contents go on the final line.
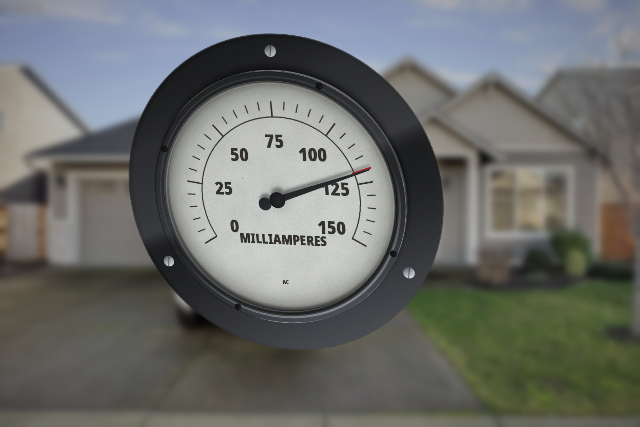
**120** mA
